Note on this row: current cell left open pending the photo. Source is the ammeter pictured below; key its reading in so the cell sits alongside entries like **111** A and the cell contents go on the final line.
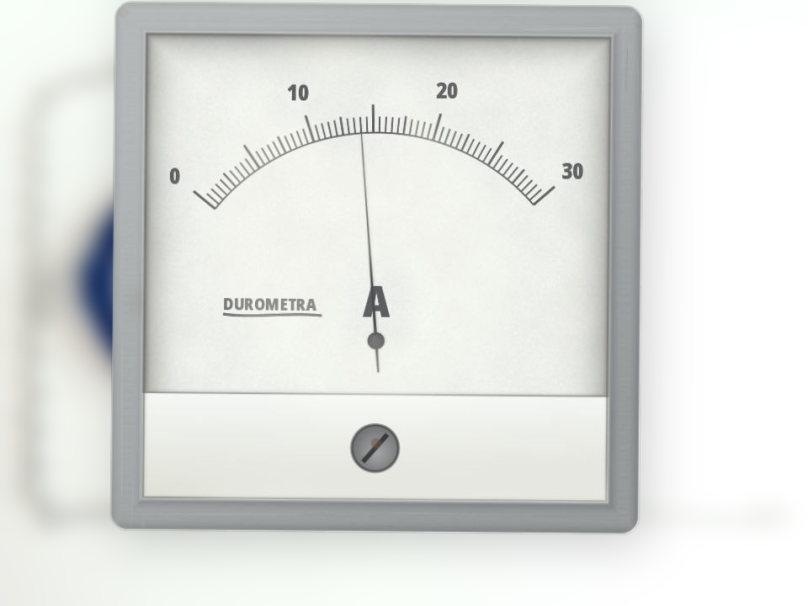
**14** A
